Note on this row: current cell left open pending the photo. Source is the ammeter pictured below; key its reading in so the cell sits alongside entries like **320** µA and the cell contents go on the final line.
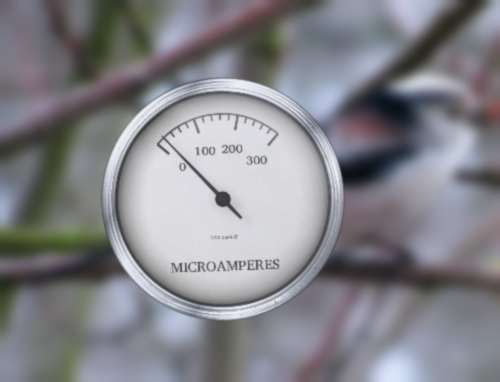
**20** µA
